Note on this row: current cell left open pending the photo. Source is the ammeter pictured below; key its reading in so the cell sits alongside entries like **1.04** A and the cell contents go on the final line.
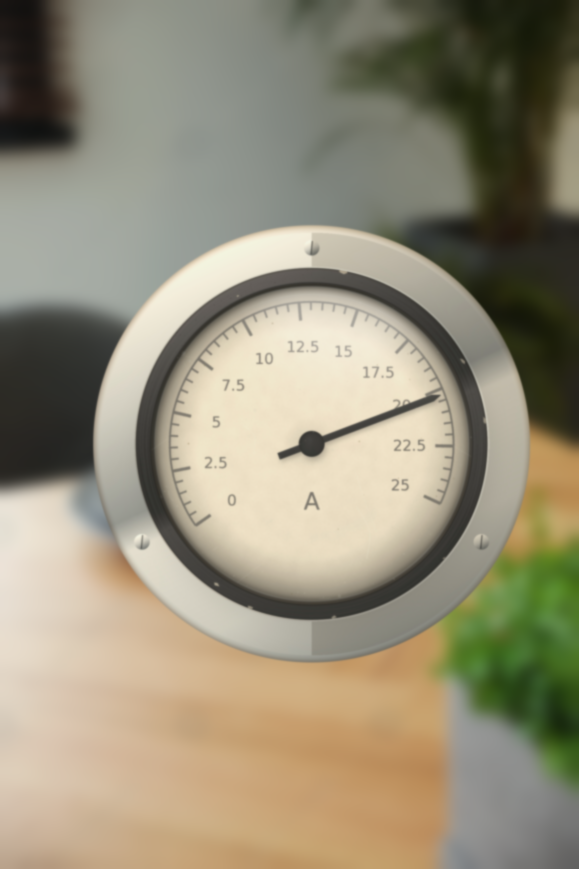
**20.25** A
